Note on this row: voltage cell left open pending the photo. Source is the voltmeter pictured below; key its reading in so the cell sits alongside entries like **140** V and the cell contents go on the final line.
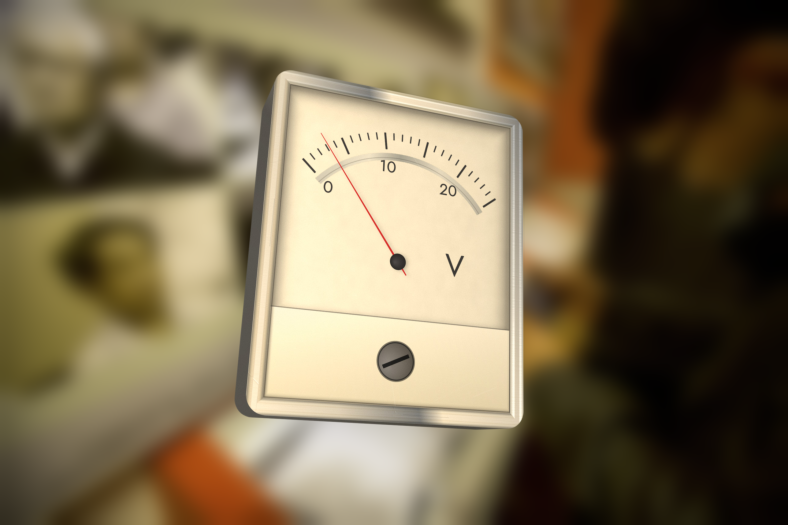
**3** V
